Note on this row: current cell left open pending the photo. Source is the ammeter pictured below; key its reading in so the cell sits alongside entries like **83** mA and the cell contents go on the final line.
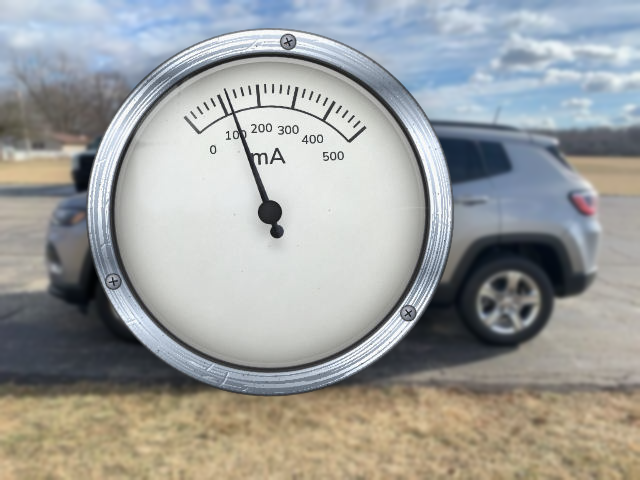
**120** mA
